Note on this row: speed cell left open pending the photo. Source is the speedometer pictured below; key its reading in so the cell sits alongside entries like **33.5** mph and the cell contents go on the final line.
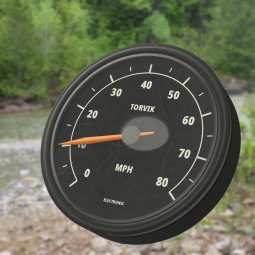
**10** mph
